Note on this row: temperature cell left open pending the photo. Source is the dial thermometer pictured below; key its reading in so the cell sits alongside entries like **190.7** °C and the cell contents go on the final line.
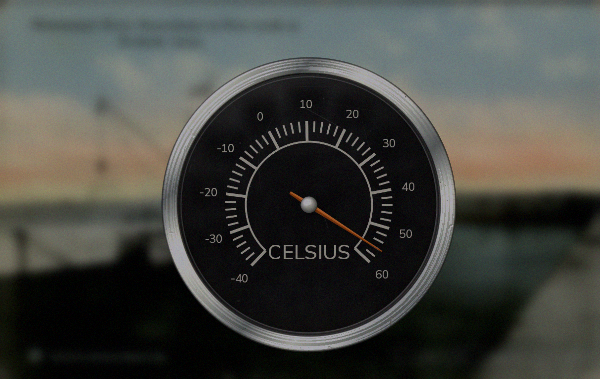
**56** °C
